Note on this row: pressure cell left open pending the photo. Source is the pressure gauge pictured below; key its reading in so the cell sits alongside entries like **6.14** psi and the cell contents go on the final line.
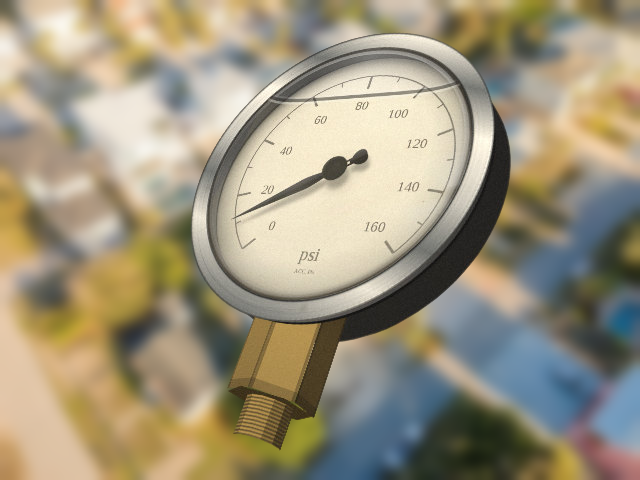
**10** psi
